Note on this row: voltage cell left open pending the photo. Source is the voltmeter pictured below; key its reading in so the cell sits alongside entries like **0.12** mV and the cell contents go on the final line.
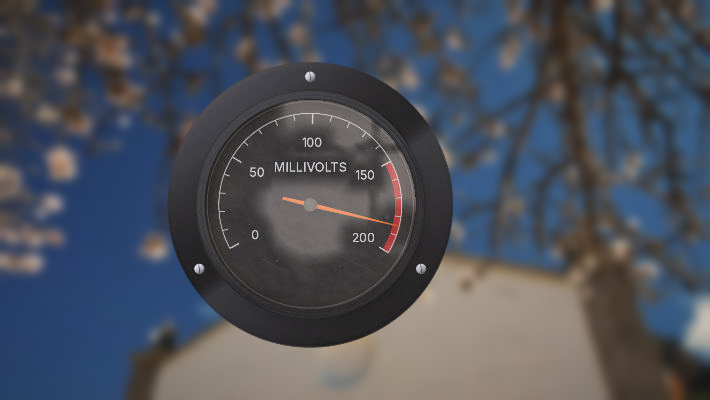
**185** mV
